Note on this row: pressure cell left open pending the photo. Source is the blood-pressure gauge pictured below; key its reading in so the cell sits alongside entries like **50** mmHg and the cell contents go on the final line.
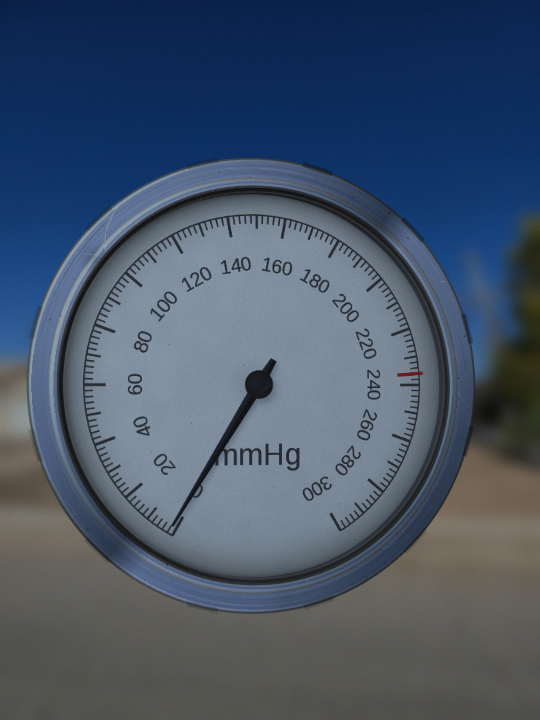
**2** mmHg
